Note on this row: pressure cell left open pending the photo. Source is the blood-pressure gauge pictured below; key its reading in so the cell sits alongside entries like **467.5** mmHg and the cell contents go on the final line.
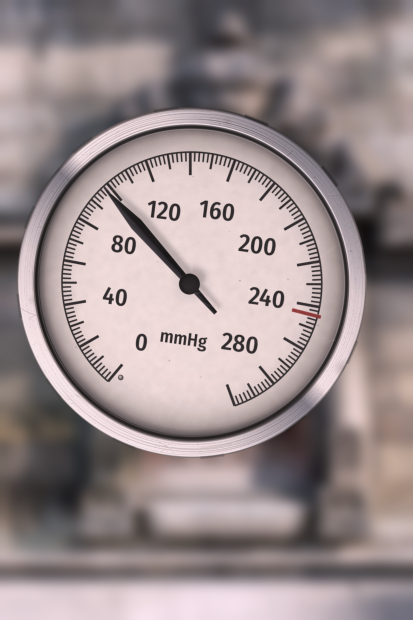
**98** mmHg
